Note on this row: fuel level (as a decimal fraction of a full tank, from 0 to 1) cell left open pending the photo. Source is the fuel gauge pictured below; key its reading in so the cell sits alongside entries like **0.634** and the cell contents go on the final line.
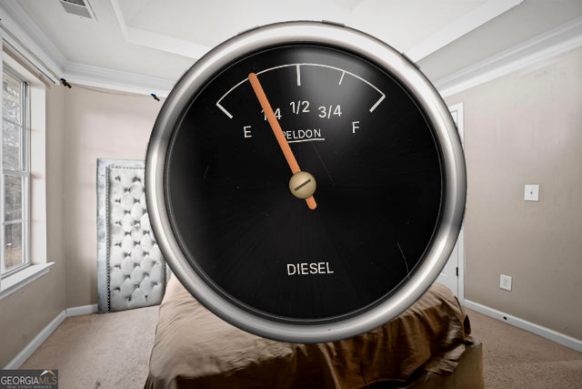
**0.25**
